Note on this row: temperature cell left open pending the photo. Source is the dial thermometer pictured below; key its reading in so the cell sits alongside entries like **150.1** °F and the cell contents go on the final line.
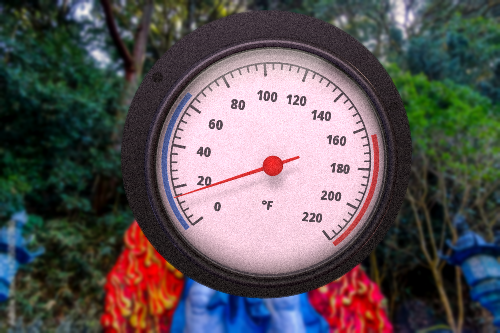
**16** °F
